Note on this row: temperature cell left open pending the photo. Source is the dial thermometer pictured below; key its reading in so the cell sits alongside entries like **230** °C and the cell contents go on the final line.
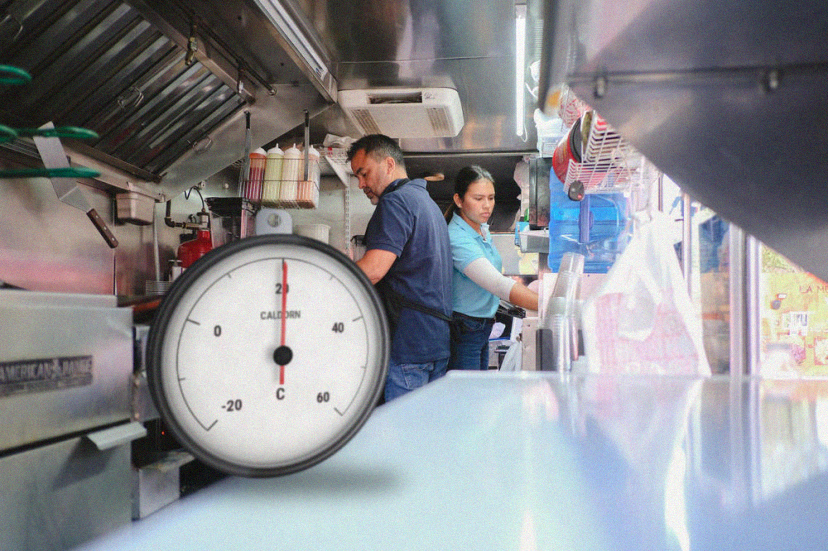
**20** °C
